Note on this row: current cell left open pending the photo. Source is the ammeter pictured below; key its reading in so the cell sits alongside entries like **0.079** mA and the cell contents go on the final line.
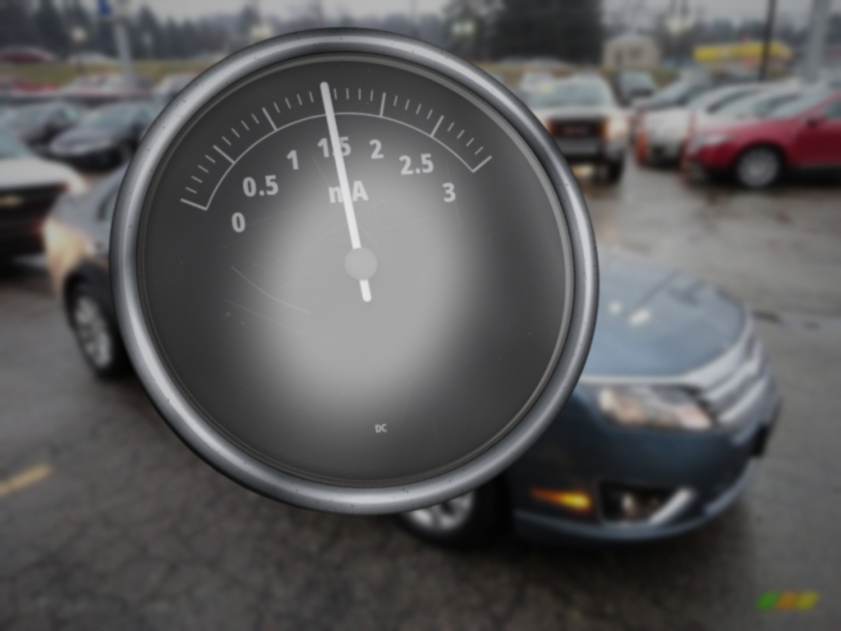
**1.5** mA
